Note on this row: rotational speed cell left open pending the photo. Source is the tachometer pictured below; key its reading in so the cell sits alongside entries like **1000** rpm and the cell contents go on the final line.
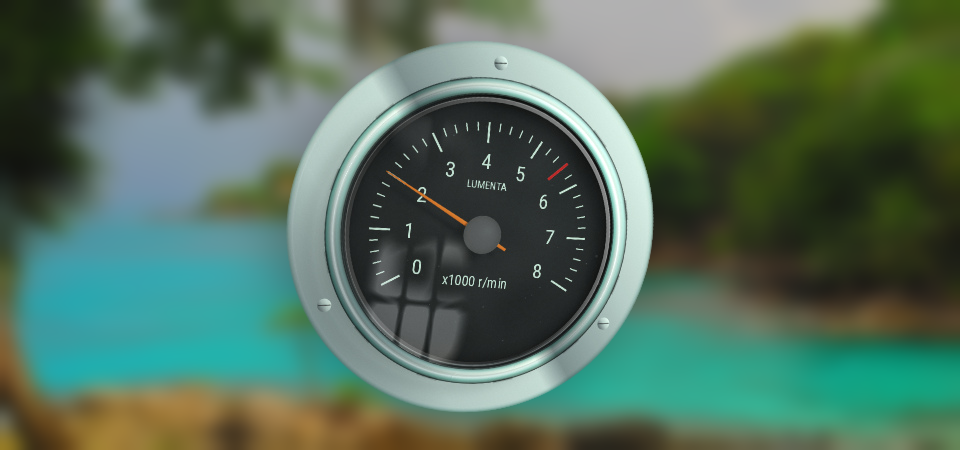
**2000** rpm
